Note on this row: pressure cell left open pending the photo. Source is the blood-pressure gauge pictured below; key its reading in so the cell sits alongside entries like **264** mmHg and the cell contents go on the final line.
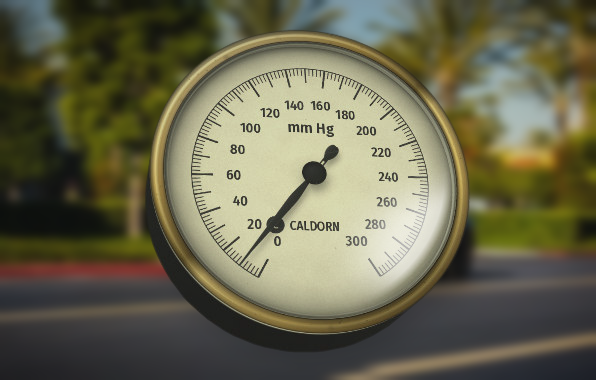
**10** mmHg
